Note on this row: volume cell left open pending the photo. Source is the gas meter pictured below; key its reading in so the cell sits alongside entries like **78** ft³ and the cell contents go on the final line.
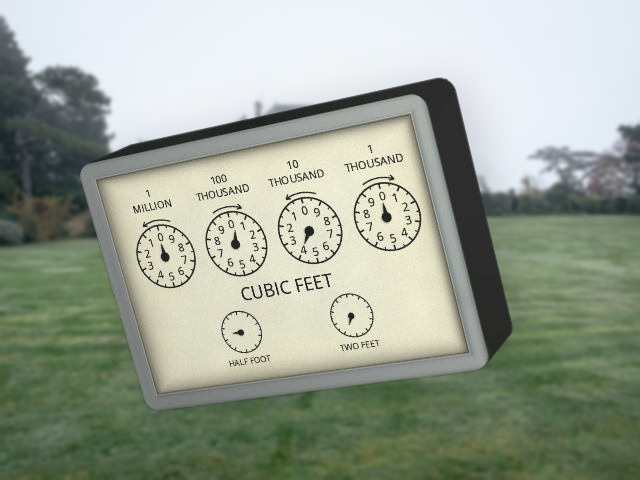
**4000** ft³
